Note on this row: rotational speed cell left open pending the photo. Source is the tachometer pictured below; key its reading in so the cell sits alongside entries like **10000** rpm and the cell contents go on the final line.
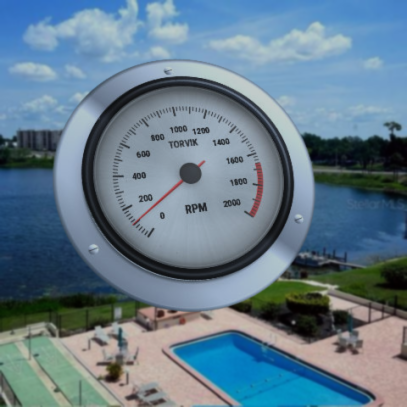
**100** rpm
